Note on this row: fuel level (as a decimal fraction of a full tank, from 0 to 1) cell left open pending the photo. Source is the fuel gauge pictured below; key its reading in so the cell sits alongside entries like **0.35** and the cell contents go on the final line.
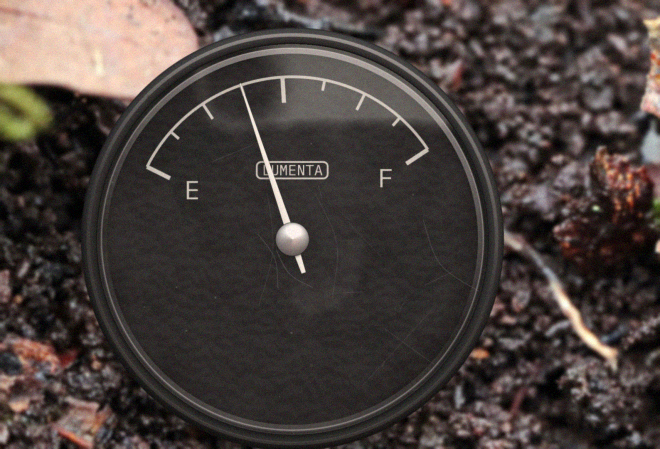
**0.375**
